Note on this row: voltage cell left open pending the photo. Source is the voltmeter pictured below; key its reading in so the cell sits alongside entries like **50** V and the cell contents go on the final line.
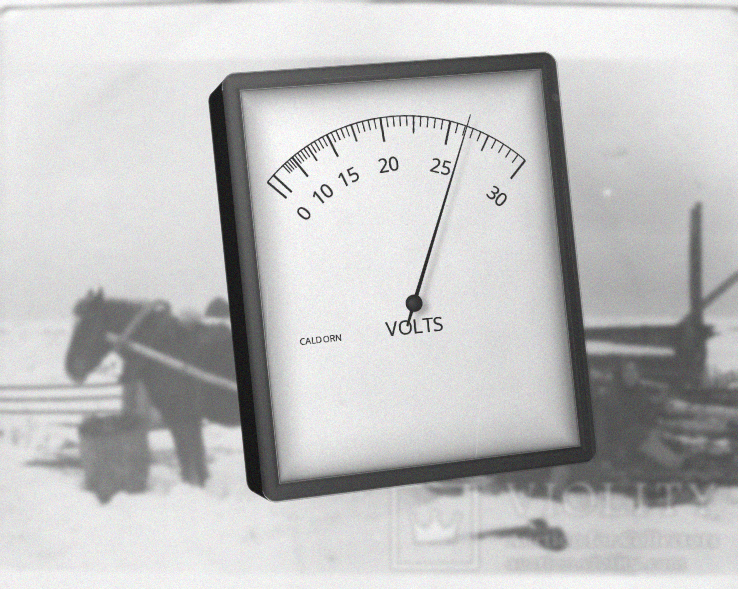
**26** V
